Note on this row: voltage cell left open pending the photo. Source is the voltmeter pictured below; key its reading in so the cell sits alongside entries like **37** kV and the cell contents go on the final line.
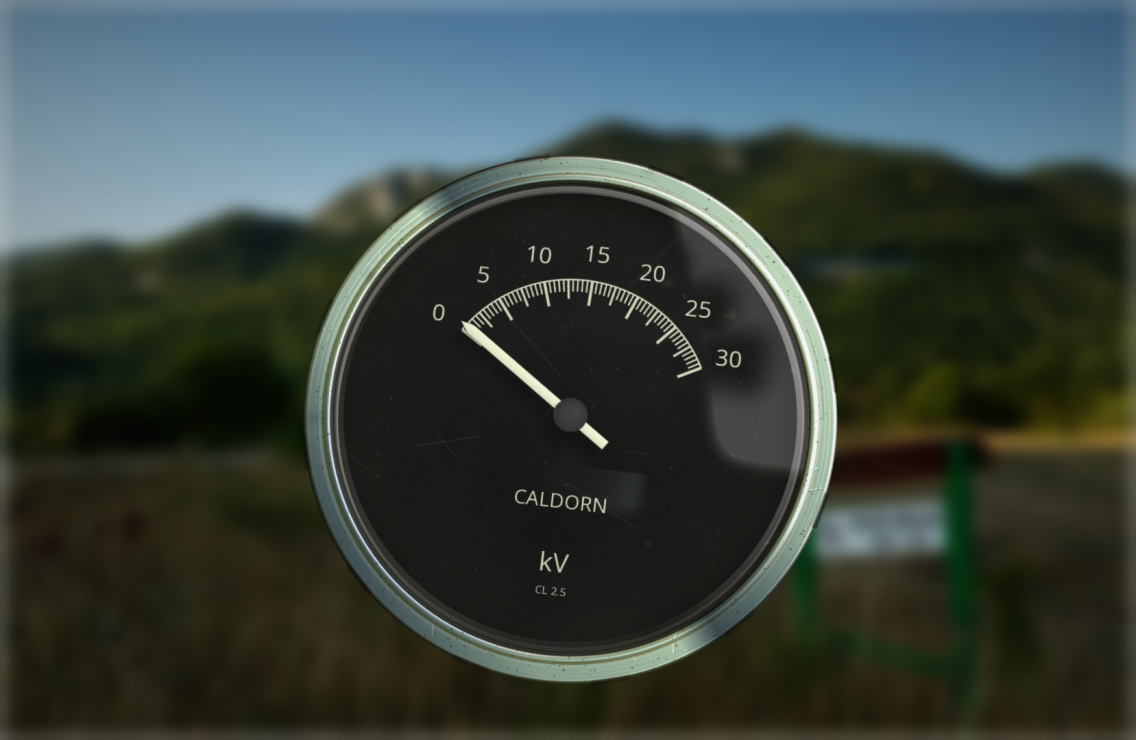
**0.5** kV
